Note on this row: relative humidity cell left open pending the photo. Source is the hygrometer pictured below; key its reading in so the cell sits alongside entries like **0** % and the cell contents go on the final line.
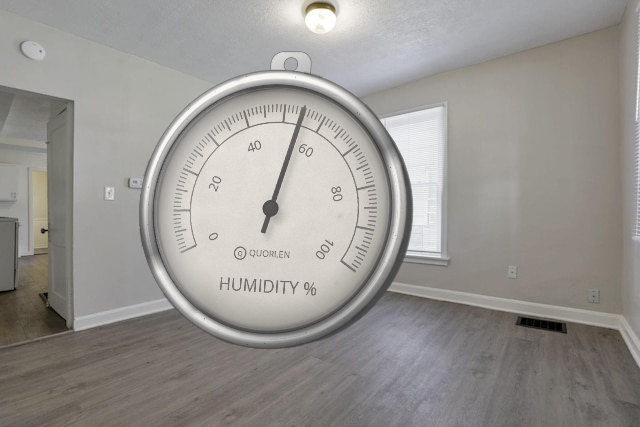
**55** %
